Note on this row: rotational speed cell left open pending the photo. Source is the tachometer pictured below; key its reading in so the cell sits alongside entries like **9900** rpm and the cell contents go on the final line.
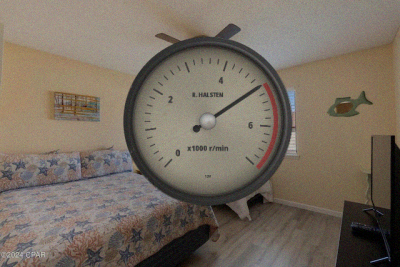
**5000** rpm
